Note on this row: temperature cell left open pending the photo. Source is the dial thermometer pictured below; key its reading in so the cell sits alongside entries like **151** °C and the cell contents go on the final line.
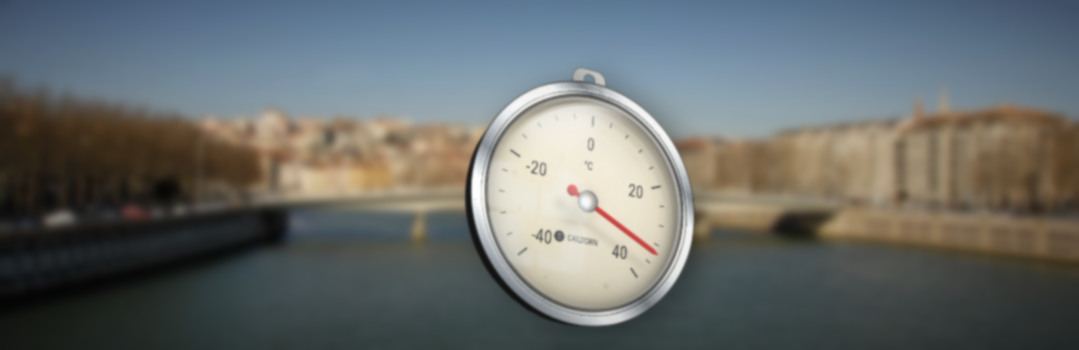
**34** °C
